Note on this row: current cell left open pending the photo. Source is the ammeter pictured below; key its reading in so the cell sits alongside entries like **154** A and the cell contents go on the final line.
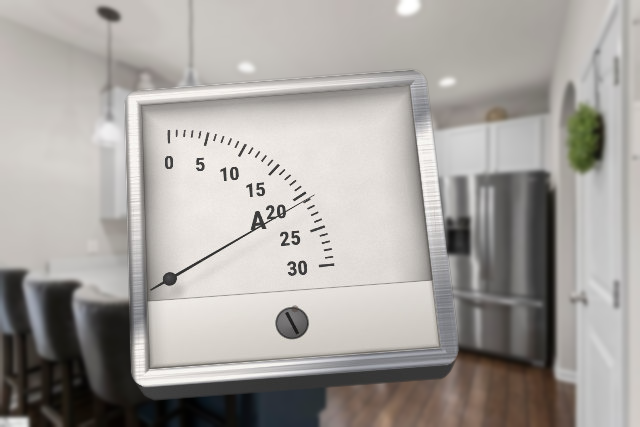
**21** A
